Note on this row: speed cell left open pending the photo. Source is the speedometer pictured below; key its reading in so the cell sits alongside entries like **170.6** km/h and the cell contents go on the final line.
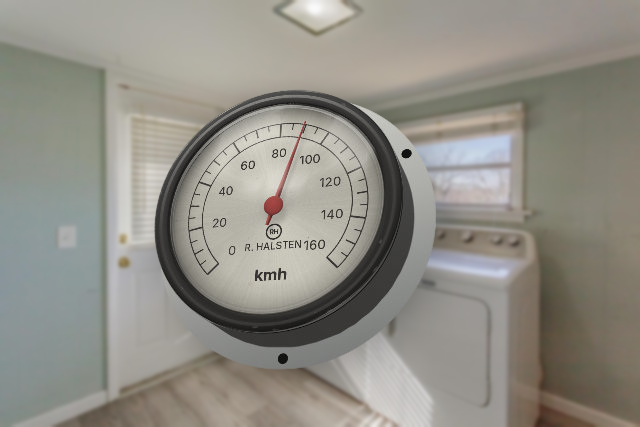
**90** km/h
